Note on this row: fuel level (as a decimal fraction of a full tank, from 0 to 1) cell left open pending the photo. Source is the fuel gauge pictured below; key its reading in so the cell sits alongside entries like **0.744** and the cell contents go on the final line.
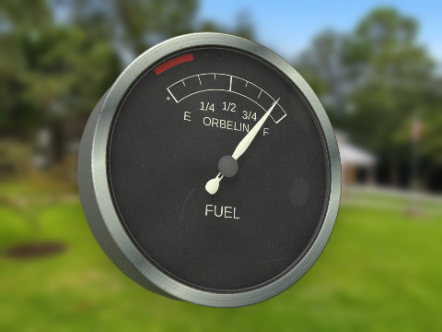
**0.875**
